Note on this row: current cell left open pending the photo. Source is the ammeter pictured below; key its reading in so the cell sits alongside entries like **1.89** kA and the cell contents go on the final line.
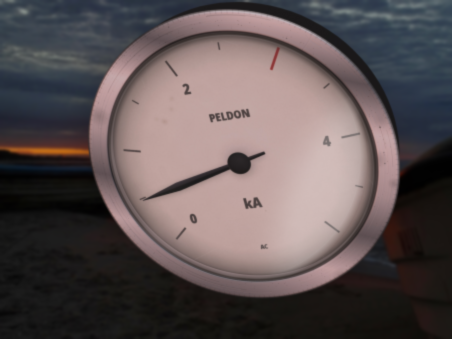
**0.5** kA
